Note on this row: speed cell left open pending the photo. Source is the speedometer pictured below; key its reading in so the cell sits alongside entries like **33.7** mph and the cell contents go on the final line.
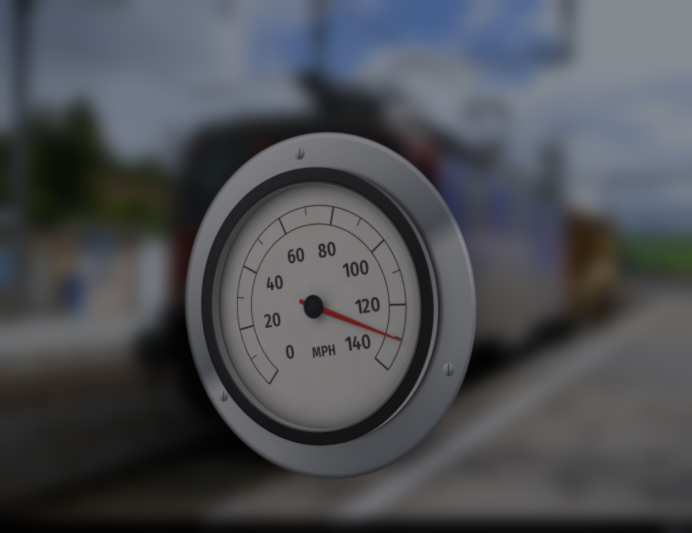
**130** mph
